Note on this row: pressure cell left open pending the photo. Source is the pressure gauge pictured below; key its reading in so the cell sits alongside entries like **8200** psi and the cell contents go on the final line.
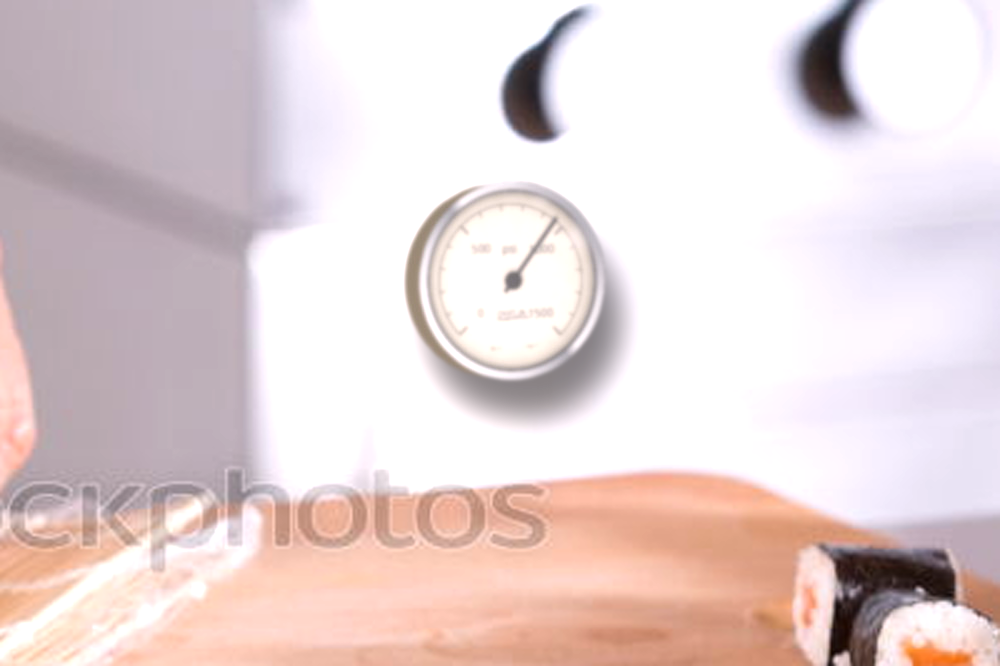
**950** psi
